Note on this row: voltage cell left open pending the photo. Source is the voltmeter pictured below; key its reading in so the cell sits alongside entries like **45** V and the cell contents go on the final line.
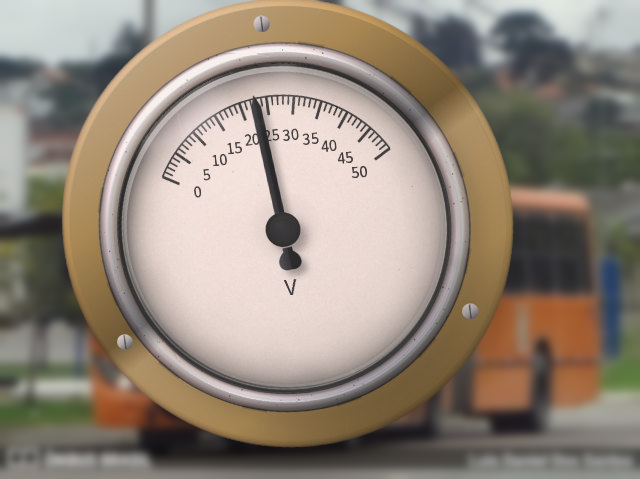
**23** V
